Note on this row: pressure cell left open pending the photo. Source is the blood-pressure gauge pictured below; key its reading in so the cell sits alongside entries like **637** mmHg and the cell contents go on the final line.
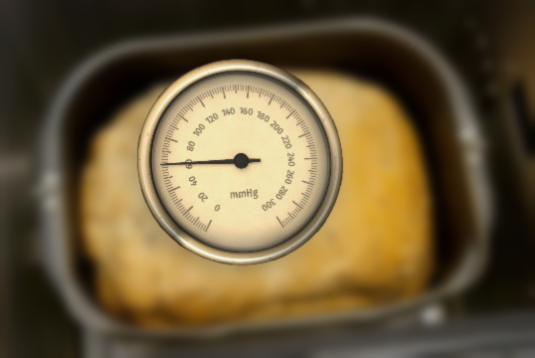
**60** mmHg
